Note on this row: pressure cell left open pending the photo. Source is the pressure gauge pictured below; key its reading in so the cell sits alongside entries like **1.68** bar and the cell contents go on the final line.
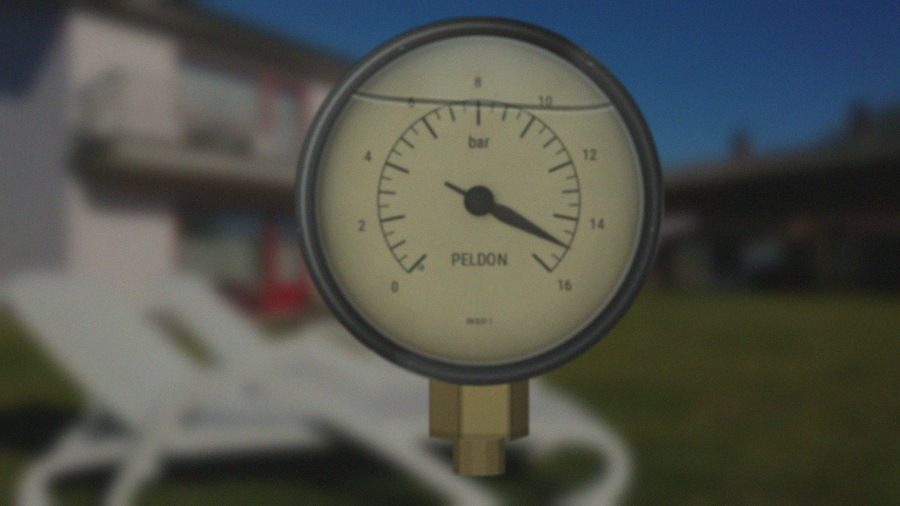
**15** bar
